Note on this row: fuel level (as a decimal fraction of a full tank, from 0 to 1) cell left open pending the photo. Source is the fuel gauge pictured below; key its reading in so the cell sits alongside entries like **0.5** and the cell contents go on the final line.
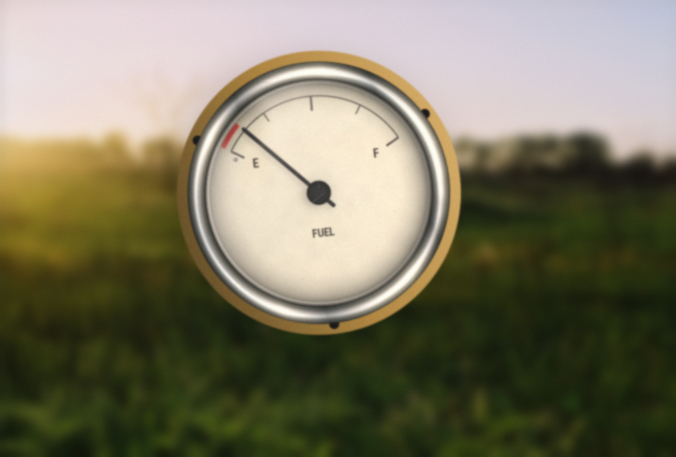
**0.125**
